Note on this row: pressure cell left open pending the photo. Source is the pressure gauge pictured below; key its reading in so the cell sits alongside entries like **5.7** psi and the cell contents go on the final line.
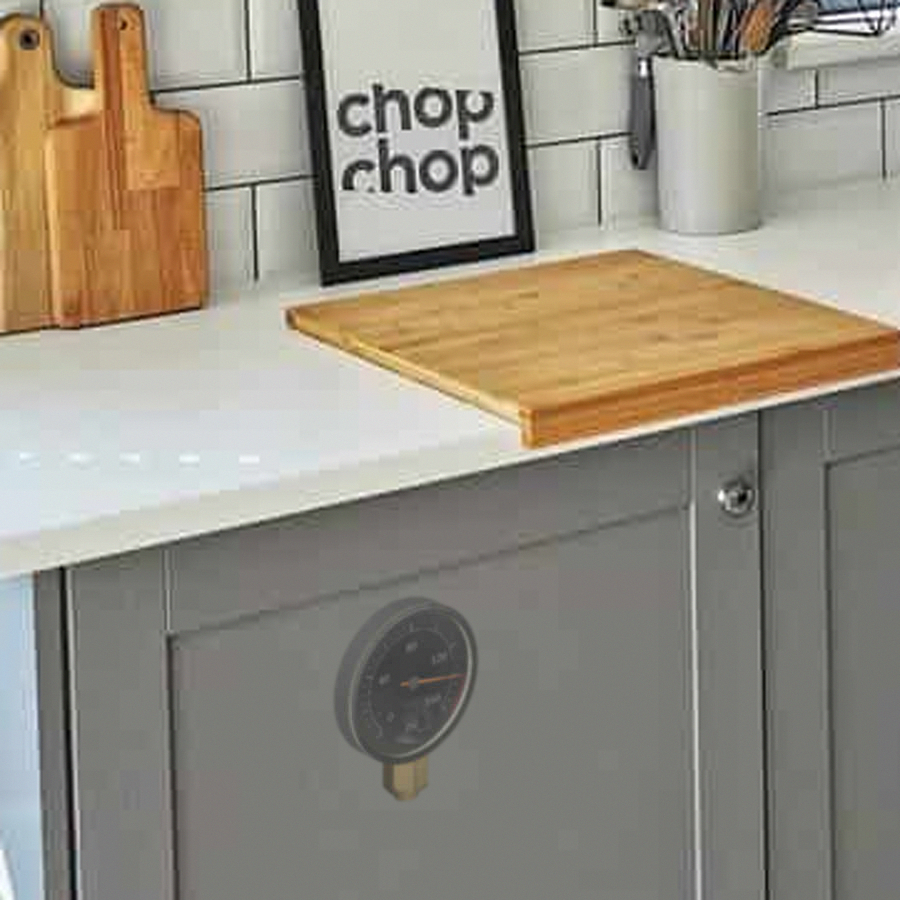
**140** psi
